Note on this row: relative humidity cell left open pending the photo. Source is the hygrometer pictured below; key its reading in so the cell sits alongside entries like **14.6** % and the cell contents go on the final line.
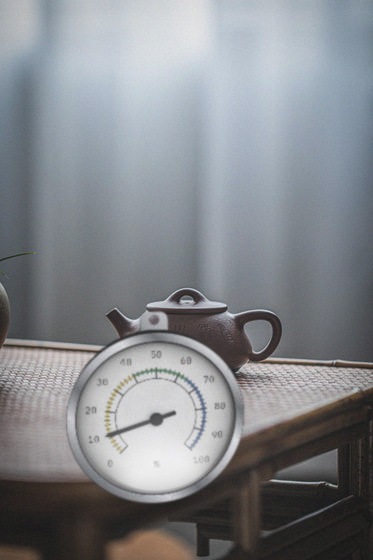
**10** %
